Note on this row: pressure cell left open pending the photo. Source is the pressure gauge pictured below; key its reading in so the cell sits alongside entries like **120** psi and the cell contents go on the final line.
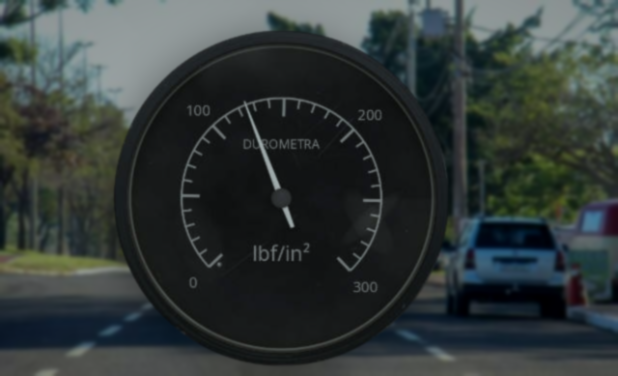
**125** psi
